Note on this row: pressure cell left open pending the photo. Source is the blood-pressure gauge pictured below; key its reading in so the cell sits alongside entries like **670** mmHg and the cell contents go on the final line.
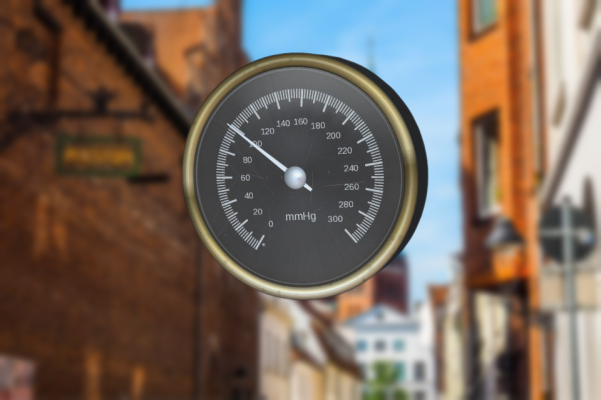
**100** mmHg
